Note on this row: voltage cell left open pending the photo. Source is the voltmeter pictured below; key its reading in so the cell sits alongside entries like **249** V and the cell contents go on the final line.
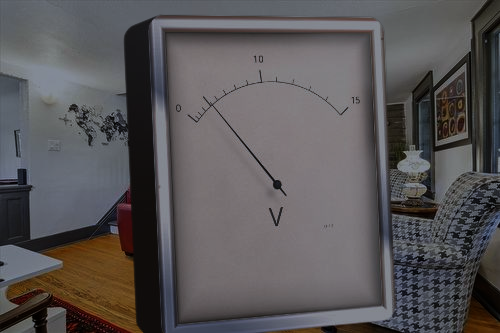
**5** V
